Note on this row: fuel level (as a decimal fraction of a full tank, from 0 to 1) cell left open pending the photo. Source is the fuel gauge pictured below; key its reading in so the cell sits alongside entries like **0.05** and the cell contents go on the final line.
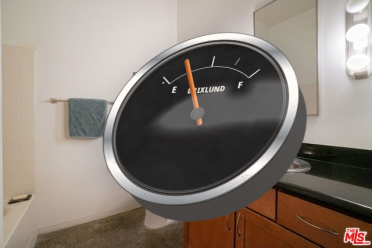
**0.25**
